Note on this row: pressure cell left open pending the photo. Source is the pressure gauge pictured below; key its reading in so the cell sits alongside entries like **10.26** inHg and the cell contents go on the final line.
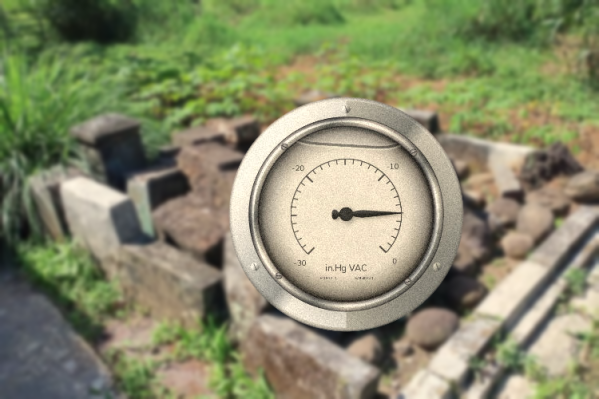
**-5** inHg
